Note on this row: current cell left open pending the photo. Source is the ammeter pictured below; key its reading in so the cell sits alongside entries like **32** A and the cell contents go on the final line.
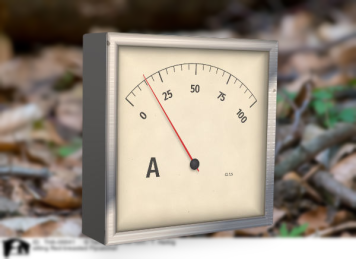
**15** A
